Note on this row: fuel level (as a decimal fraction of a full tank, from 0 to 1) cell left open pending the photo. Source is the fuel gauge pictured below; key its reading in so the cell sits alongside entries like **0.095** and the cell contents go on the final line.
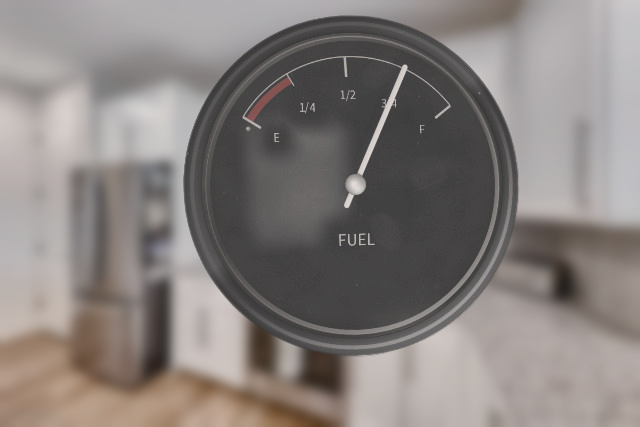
**0.75**
